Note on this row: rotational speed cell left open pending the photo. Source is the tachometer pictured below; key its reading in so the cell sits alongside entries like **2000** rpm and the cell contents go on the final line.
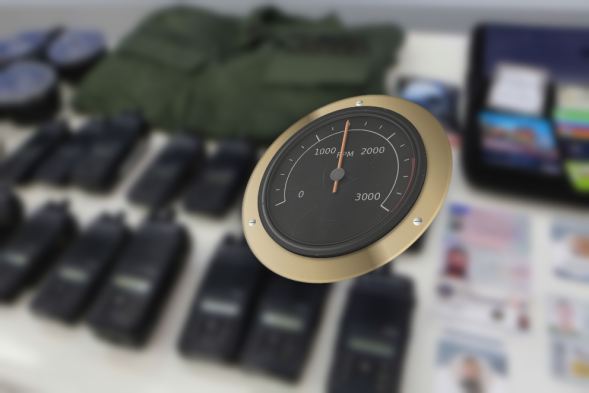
**1400** rpm
